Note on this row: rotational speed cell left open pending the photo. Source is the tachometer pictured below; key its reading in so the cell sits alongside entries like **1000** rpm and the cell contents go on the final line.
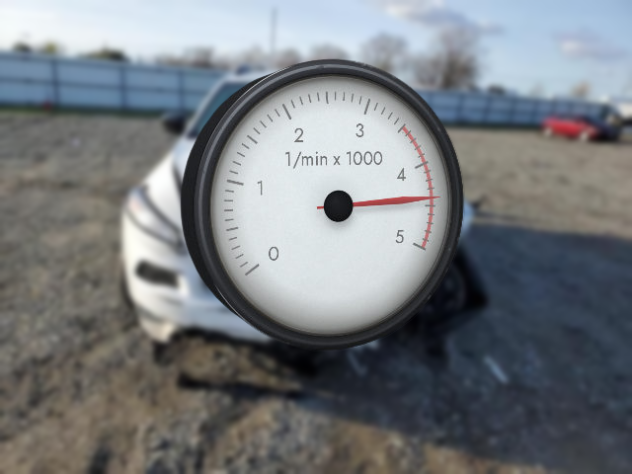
**4400** rpm
